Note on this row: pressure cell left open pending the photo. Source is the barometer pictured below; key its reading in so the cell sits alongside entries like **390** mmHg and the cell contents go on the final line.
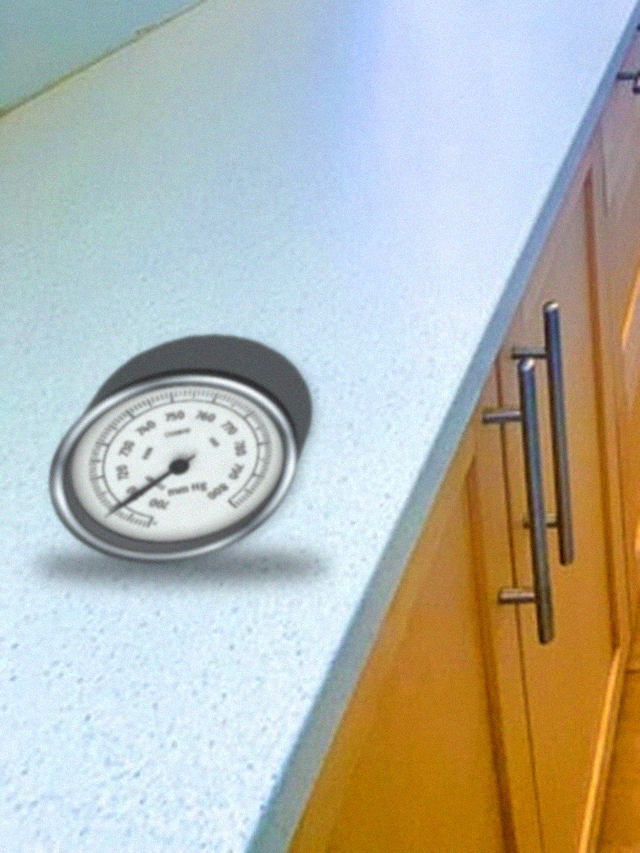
**710** mmHg
